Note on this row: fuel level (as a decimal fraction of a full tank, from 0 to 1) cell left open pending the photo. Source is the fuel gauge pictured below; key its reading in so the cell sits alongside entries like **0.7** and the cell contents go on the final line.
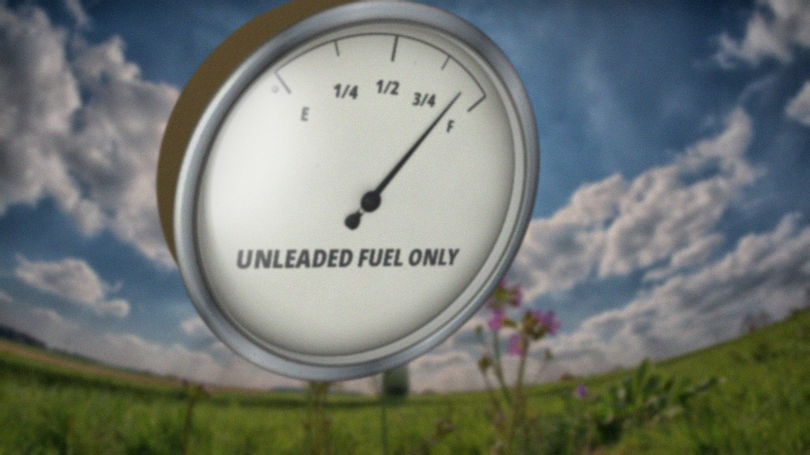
**0.875**
